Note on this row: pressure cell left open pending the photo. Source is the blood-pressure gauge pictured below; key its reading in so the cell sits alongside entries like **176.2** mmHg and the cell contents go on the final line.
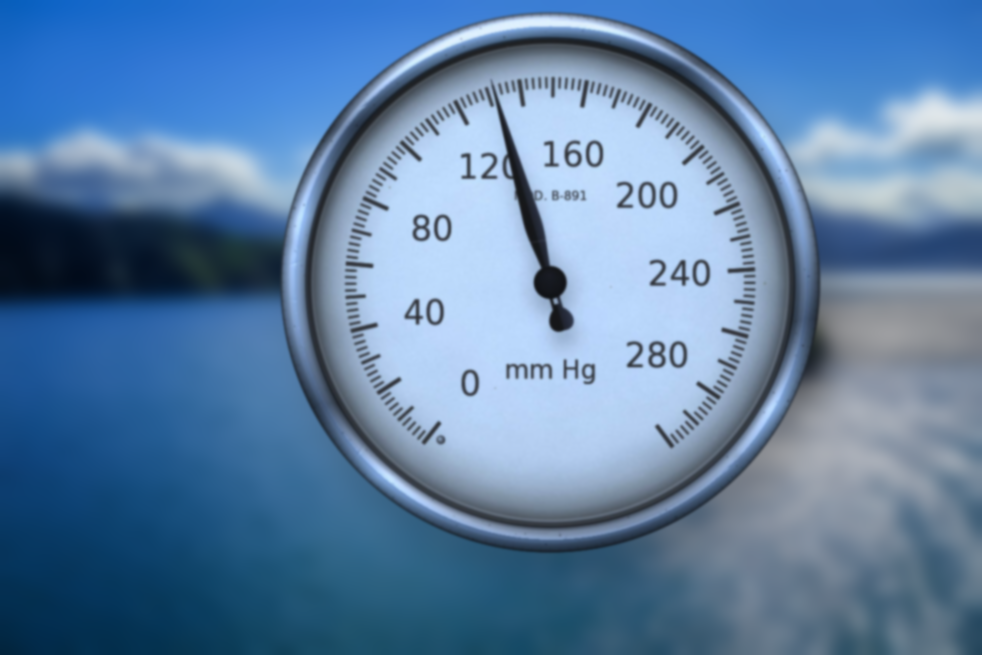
**132** mmHg
